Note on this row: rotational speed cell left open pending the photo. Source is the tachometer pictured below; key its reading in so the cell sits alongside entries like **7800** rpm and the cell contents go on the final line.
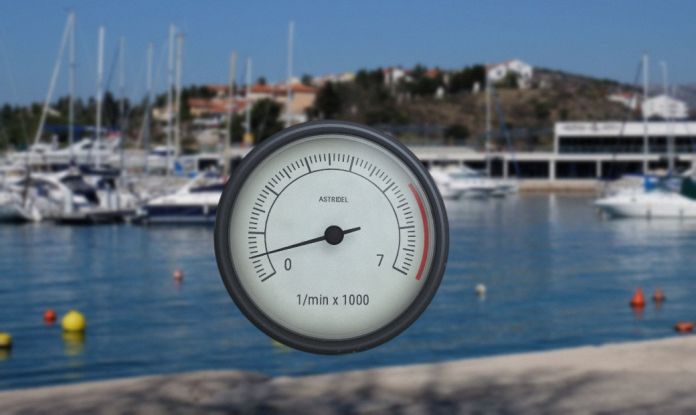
**500** rpm
